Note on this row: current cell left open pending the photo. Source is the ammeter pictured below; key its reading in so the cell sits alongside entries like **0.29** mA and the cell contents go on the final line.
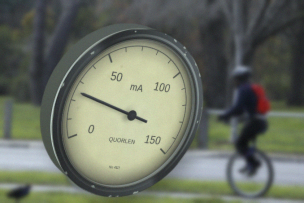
**25** mA
